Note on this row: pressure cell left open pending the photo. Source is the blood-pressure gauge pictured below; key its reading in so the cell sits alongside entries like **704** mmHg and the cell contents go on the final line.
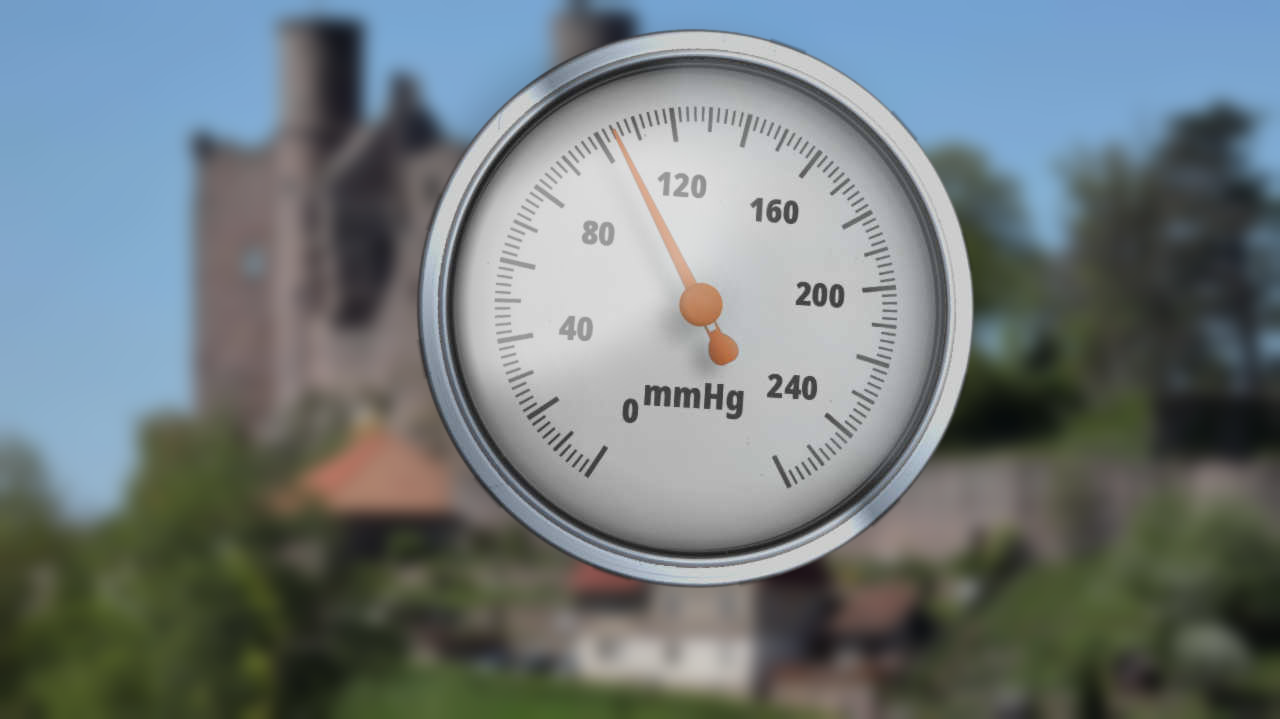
**104** mmHg
